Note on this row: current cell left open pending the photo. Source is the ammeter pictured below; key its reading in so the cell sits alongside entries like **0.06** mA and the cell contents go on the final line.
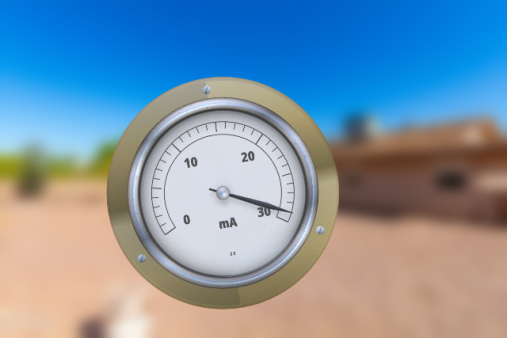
**29** mA
